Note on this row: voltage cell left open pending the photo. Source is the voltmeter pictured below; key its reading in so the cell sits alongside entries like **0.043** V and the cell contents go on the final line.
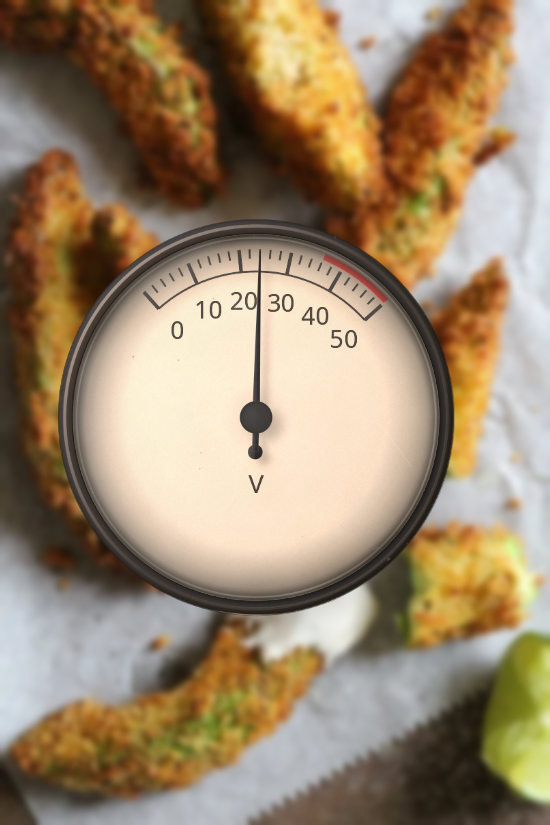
**24** V
